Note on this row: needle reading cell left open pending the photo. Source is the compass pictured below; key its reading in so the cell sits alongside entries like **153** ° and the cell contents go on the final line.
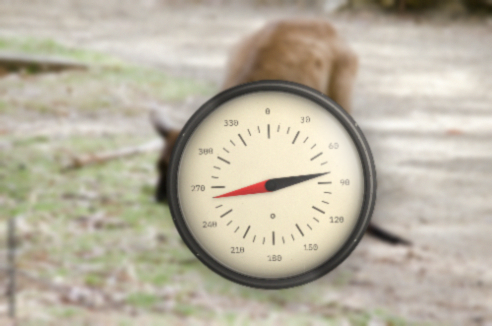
**260** °
